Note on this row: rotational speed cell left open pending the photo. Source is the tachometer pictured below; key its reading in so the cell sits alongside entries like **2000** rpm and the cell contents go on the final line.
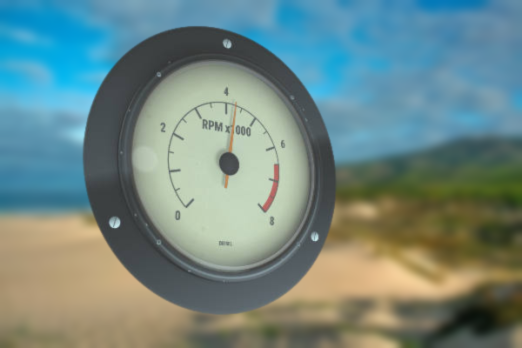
**4250** rpm
